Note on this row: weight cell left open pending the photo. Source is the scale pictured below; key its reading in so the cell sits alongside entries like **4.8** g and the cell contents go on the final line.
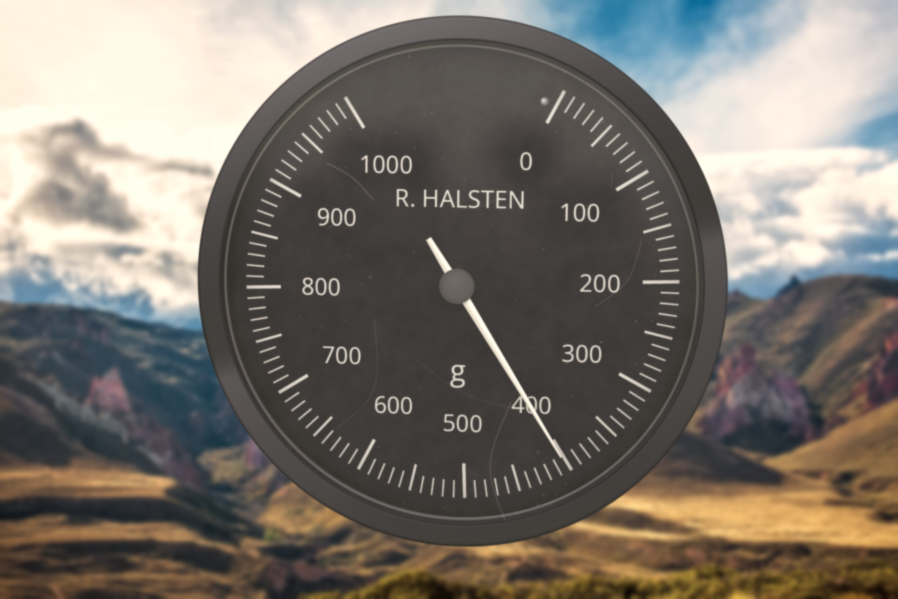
**400** g
